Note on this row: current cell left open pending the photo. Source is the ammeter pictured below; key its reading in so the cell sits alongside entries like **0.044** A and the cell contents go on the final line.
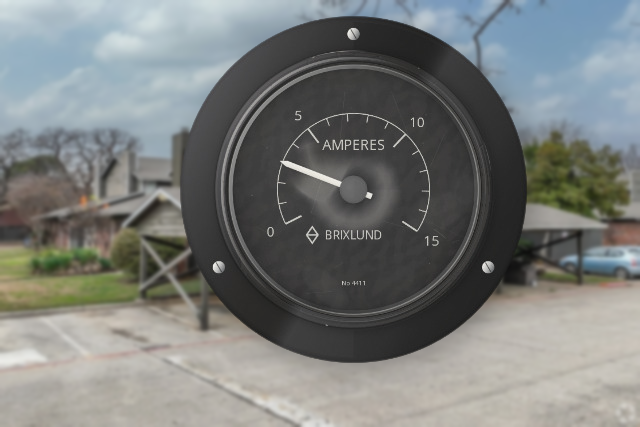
**3** A
